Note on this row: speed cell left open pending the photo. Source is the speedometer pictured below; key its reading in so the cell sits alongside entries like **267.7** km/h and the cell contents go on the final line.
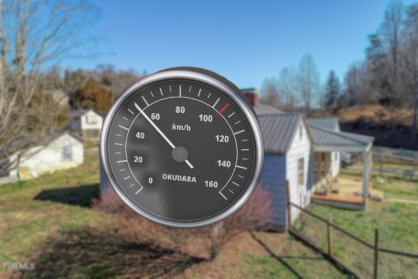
**55** km/h
